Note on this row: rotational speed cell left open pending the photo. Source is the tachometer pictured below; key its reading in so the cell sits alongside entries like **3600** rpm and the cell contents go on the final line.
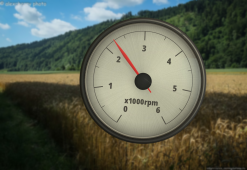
**2250** rpm
